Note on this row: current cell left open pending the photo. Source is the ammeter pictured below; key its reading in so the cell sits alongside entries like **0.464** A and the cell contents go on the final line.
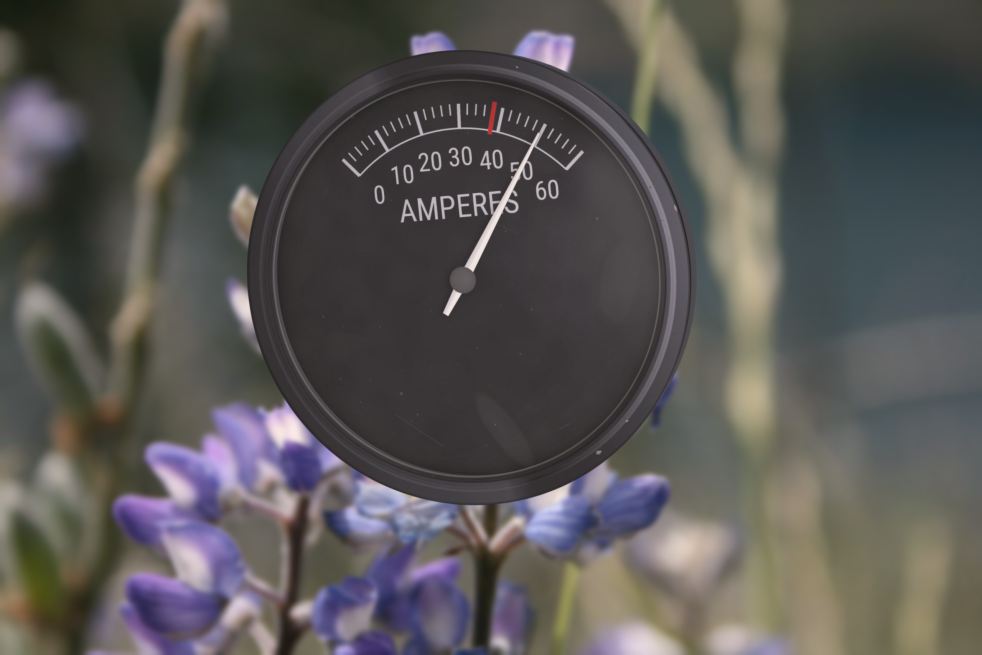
**50** A
